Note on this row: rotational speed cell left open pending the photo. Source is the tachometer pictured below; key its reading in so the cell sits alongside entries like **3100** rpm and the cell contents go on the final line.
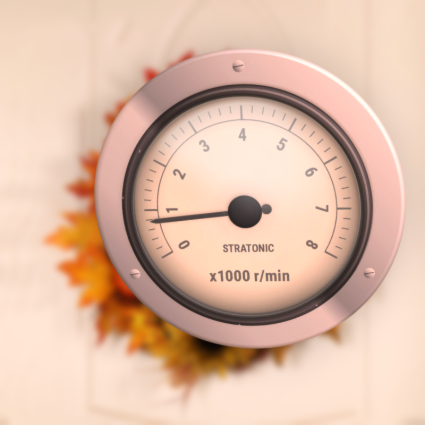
**800** rpm
